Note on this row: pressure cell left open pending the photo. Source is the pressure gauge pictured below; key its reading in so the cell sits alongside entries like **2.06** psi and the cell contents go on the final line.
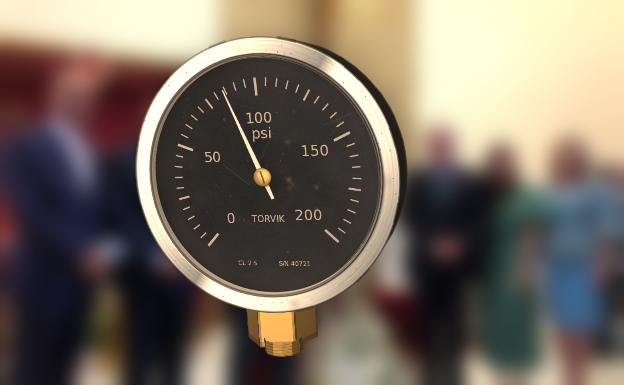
**85** psi
